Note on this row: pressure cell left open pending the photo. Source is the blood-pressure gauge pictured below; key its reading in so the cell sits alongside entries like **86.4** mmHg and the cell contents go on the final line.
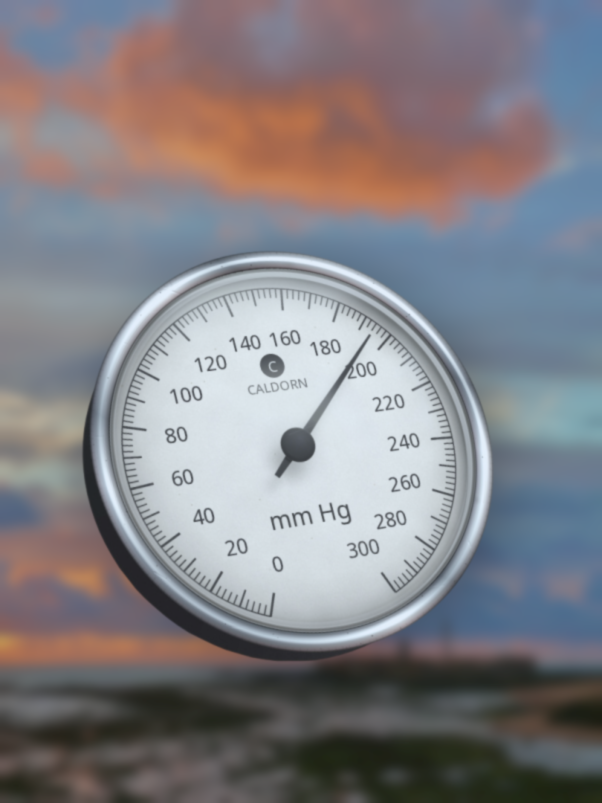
**194** mmHg
